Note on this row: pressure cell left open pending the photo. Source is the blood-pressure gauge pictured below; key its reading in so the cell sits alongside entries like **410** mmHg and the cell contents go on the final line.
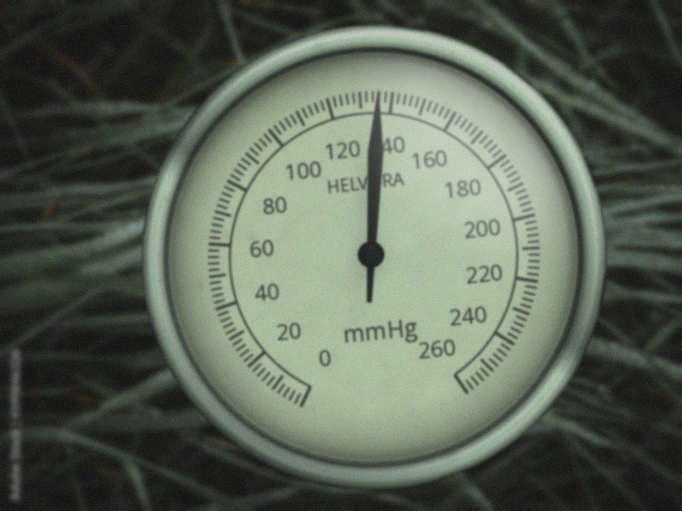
**136** mmHg
